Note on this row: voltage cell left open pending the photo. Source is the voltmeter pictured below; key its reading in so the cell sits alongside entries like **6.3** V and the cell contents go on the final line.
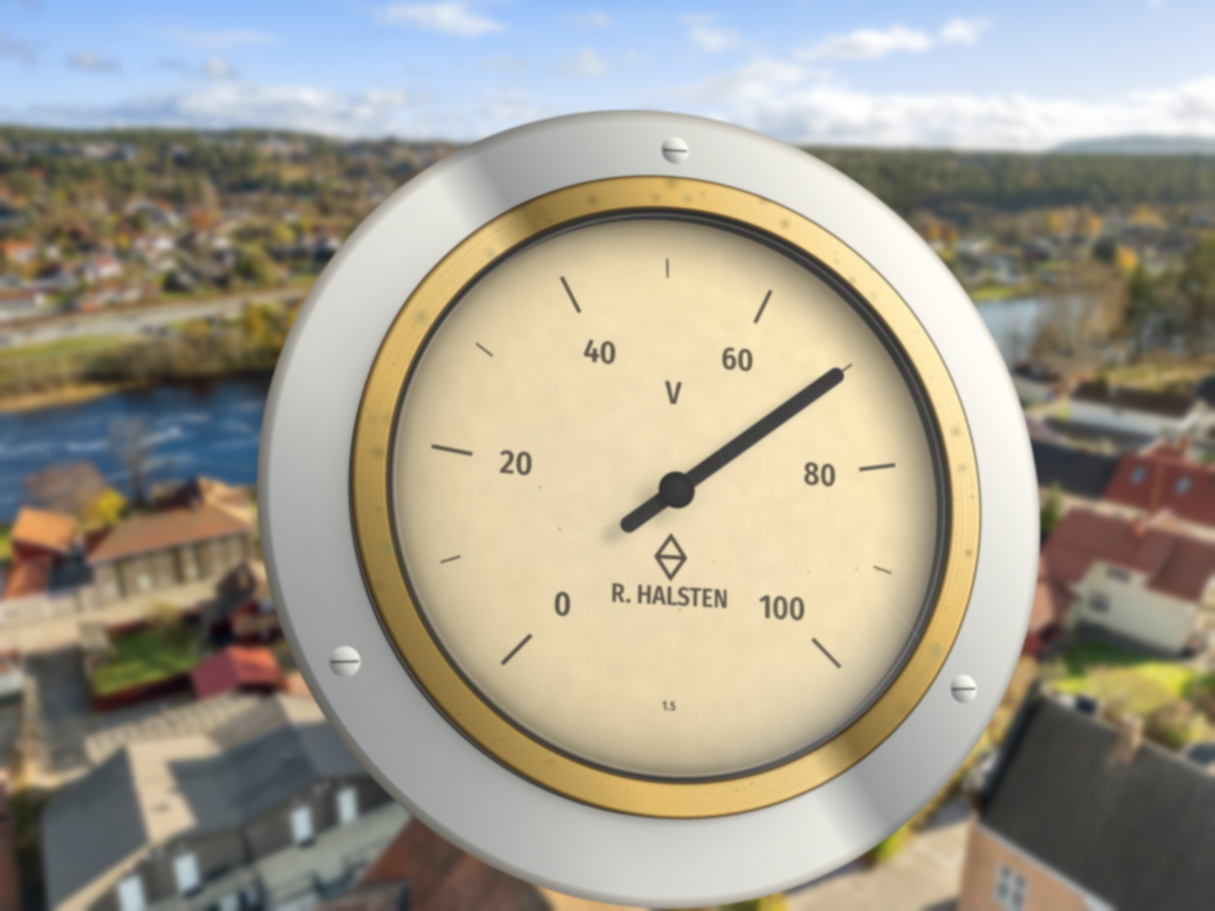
**70** V
